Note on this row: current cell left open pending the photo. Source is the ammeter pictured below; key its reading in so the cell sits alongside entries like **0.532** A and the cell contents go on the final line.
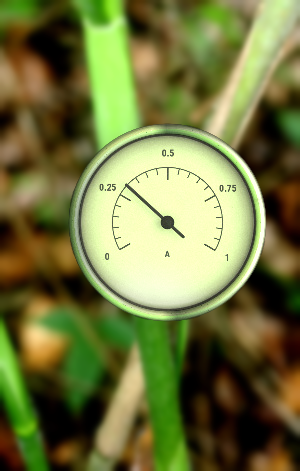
**0.3** A
